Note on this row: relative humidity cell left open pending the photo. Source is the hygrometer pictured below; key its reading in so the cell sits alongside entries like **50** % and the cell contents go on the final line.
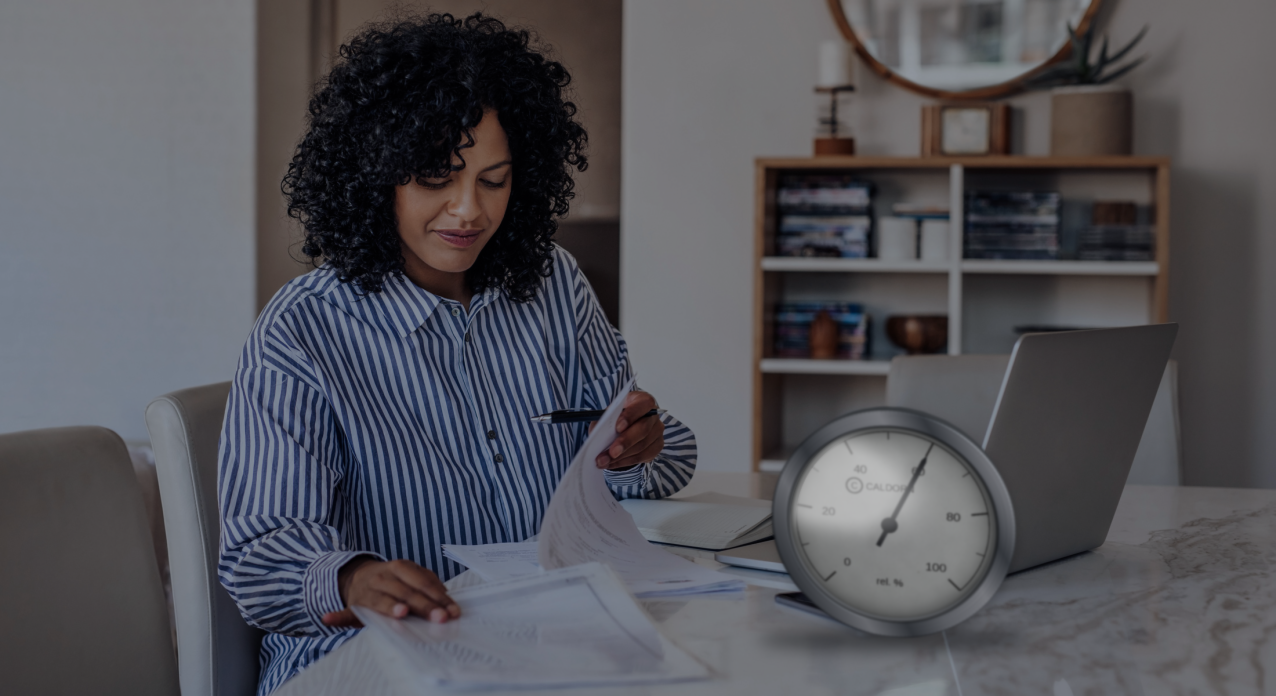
**60** %
